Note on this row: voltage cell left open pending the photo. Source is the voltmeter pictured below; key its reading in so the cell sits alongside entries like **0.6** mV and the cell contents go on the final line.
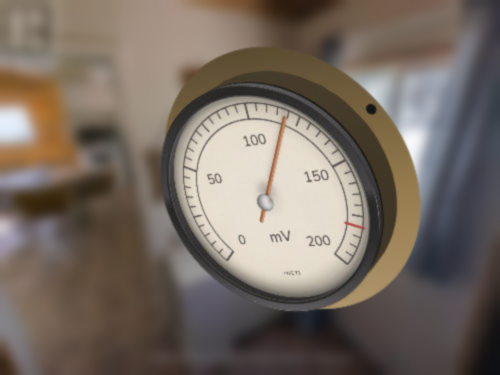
**120** mV
